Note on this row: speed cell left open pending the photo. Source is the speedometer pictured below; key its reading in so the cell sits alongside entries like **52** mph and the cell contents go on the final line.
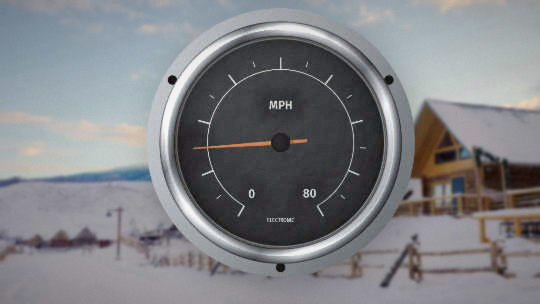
**15** mph
